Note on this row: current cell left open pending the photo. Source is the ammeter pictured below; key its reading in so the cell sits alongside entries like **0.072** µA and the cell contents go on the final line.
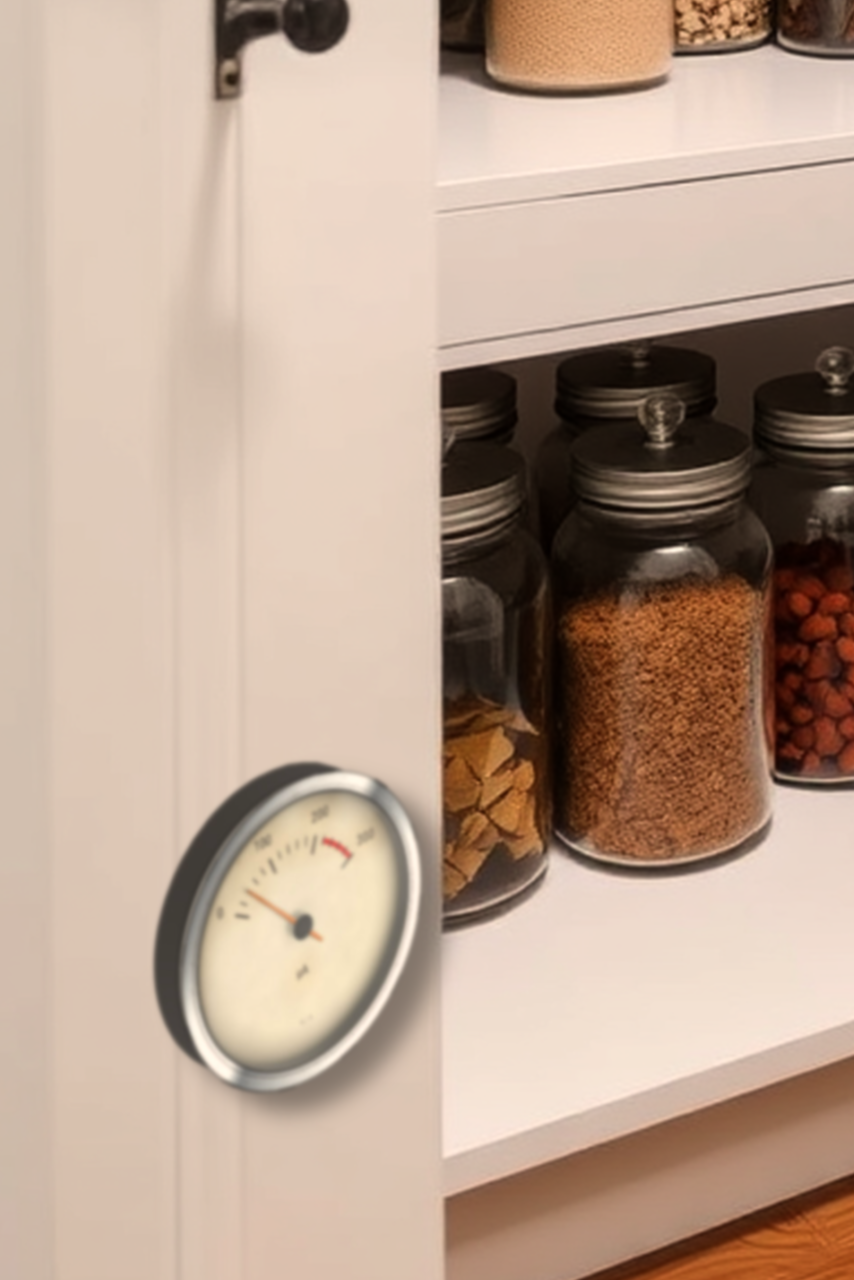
**40** µA
